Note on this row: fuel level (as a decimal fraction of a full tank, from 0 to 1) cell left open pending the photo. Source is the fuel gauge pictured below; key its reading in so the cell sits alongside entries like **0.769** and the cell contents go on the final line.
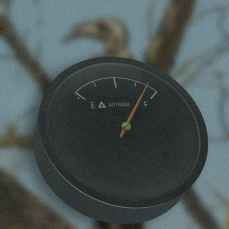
**0.875**
